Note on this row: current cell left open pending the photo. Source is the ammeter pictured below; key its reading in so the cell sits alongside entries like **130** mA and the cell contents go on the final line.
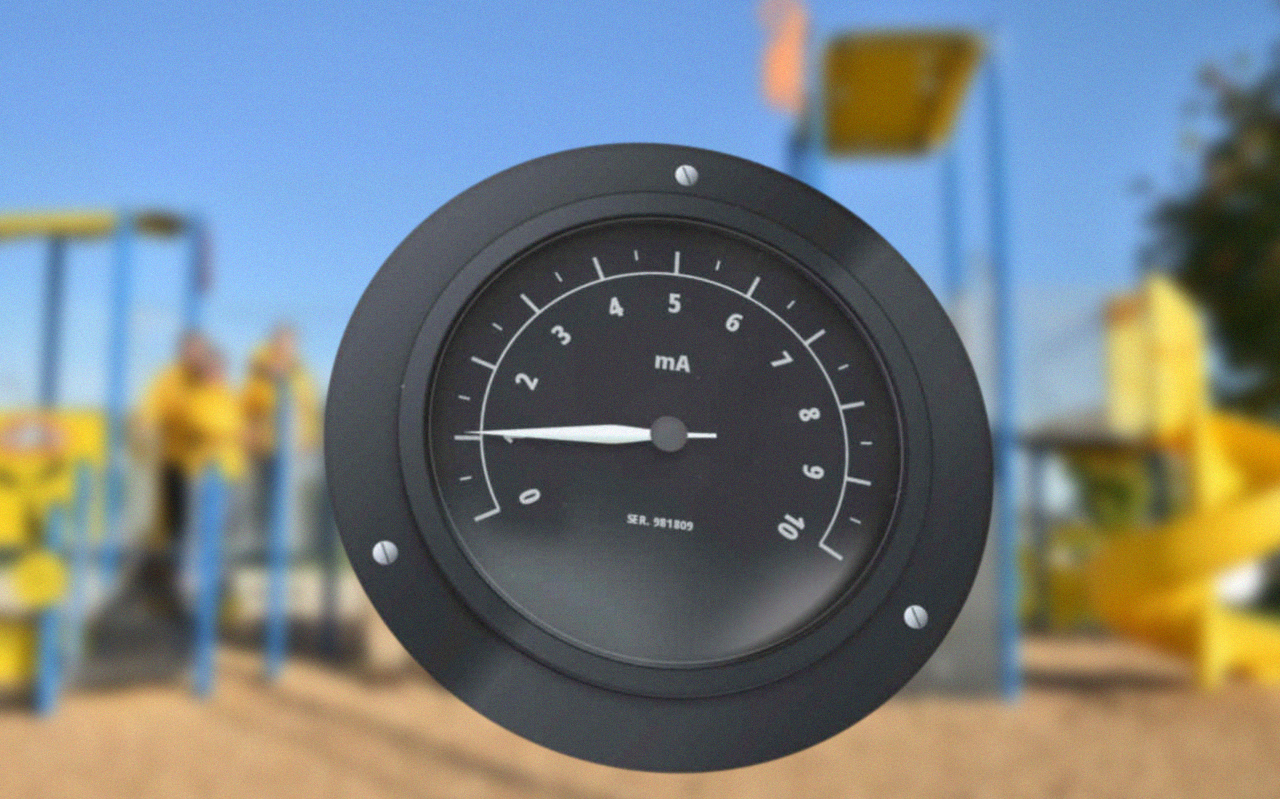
**1** mA
